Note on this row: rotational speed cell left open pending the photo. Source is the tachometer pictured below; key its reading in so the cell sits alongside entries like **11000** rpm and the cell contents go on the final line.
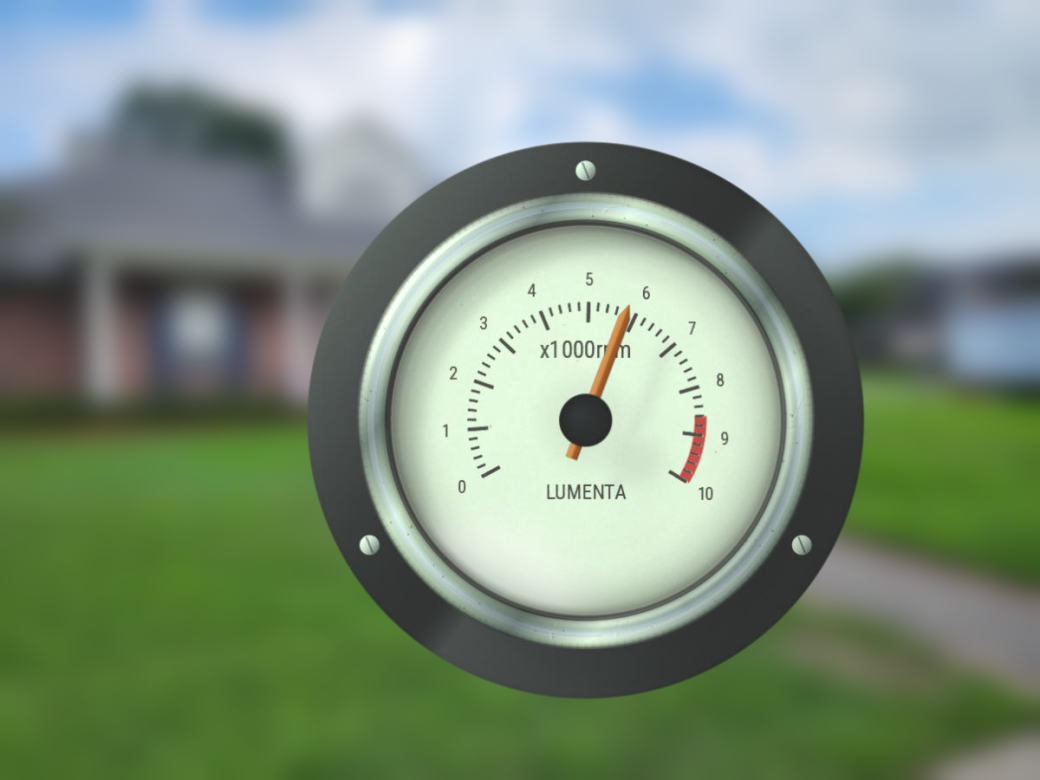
**5800** rpm
